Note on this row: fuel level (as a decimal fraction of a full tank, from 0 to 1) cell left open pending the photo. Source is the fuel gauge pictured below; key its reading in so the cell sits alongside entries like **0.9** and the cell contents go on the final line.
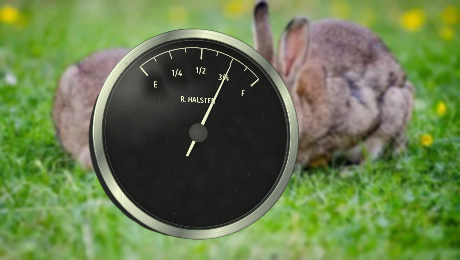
**0.75**
